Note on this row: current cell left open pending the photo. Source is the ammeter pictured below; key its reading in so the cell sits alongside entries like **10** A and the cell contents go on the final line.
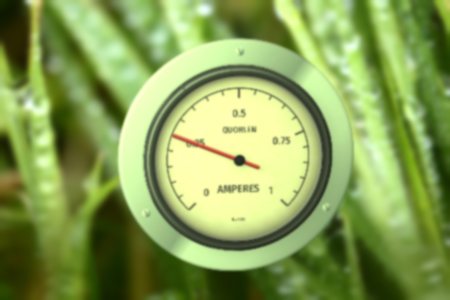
**0.25** A
